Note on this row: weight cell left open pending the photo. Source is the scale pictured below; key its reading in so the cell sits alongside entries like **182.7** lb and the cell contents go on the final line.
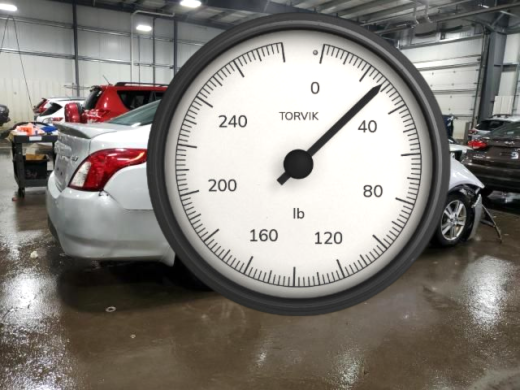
**28** lb
